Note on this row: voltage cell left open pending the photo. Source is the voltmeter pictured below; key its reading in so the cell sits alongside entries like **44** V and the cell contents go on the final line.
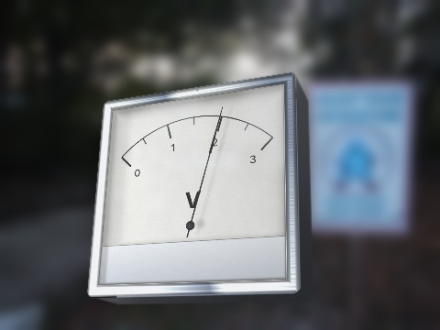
**2** V
